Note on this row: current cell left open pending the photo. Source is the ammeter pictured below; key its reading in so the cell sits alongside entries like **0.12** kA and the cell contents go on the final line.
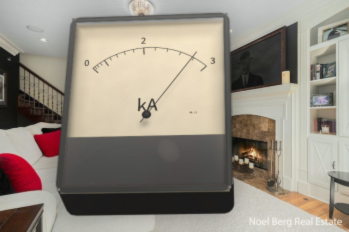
**2.8** kA
